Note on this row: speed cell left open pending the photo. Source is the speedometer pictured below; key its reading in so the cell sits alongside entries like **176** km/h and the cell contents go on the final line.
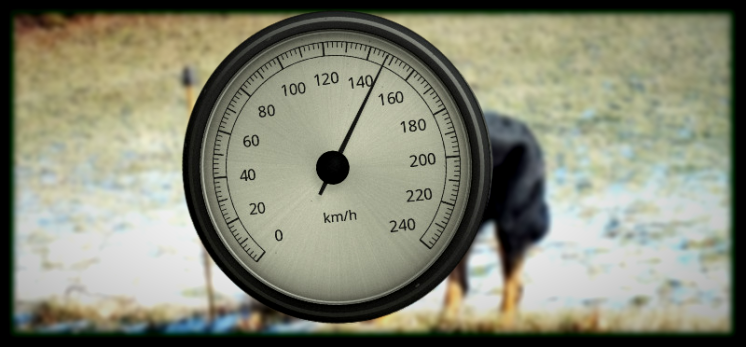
**148** km/h
